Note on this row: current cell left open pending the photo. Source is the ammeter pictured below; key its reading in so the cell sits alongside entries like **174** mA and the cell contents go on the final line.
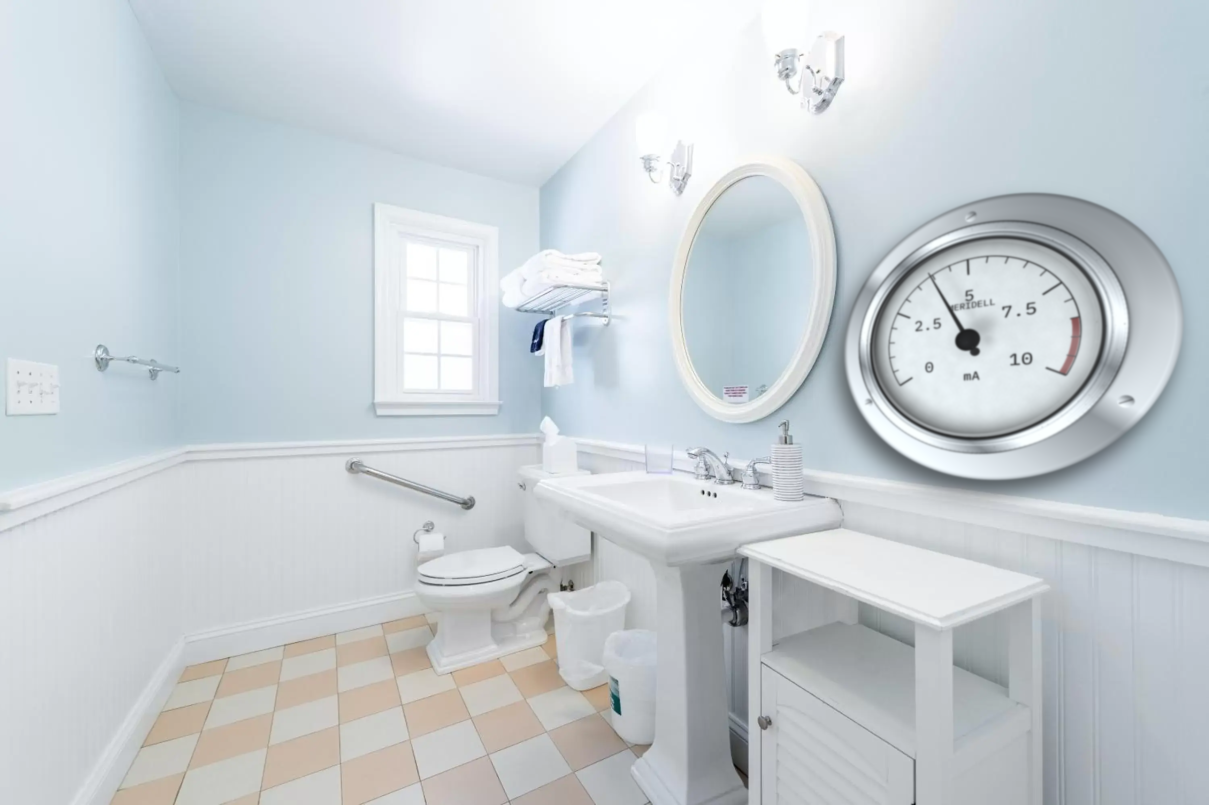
**4** mA
